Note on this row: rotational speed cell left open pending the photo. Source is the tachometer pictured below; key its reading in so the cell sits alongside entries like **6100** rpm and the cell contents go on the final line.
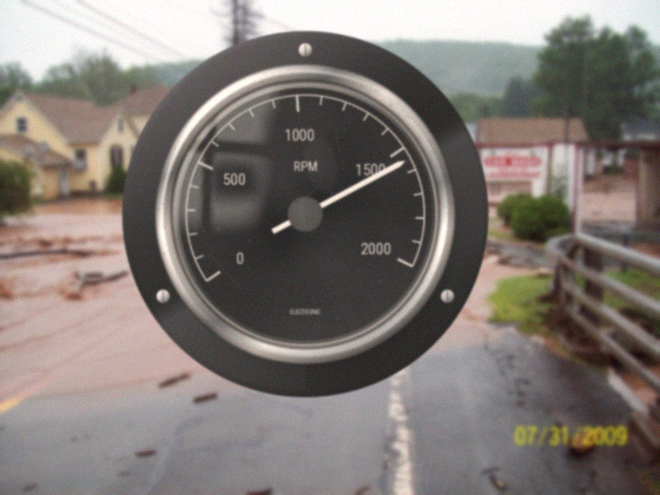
**1550** rpm
